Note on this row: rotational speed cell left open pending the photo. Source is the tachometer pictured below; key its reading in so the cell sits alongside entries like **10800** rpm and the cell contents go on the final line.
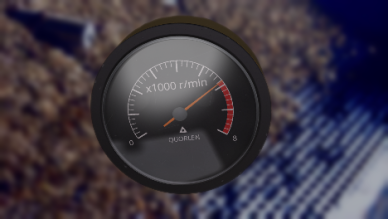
**5800** rpm
